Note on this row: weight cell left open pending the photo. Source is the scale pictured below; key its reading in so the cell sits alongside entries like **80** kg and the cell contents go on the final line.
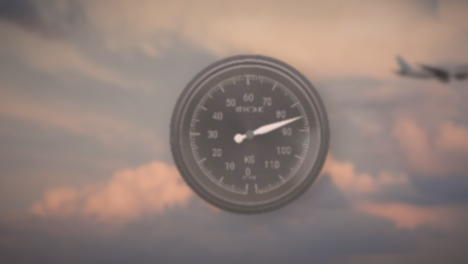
**85** kg
